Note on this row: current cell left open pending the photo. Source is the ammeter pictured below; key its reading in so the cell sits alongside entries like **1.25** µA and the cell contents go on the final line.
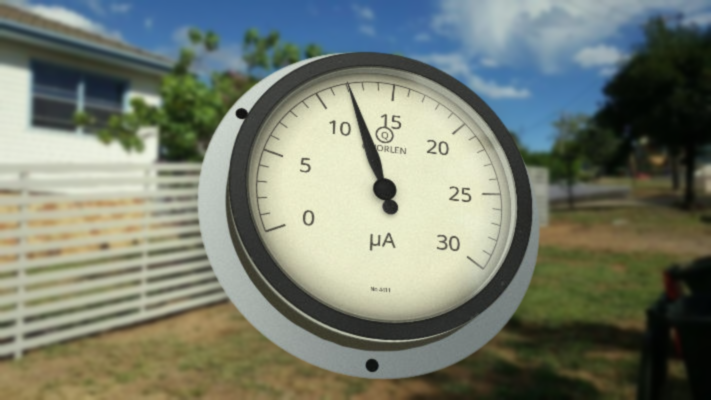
**12** µA
